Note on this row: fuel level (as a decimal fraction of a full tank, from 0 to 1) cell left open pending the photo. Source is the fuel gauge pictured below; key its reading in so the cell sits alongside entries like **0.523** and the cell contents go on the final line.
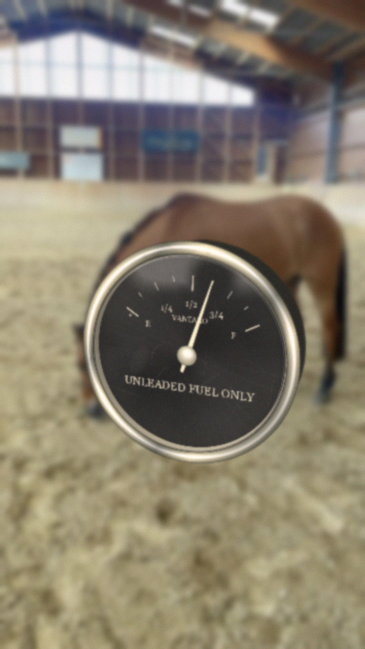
**0.625**
